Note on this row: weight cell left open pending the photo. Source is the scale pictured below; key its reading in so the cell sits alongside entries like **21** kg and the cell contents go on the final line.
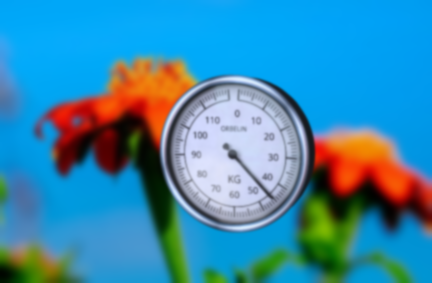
**45** kg
